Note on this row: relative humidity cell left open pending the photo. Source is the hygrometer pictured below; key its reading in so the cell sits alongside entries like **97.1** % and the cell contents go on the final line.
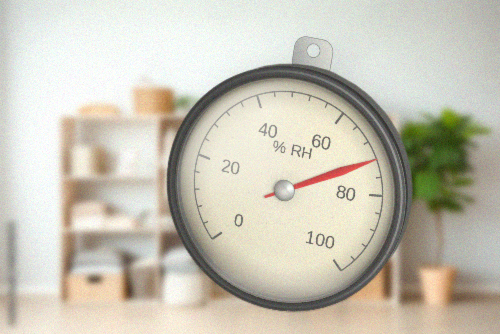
**72** %
